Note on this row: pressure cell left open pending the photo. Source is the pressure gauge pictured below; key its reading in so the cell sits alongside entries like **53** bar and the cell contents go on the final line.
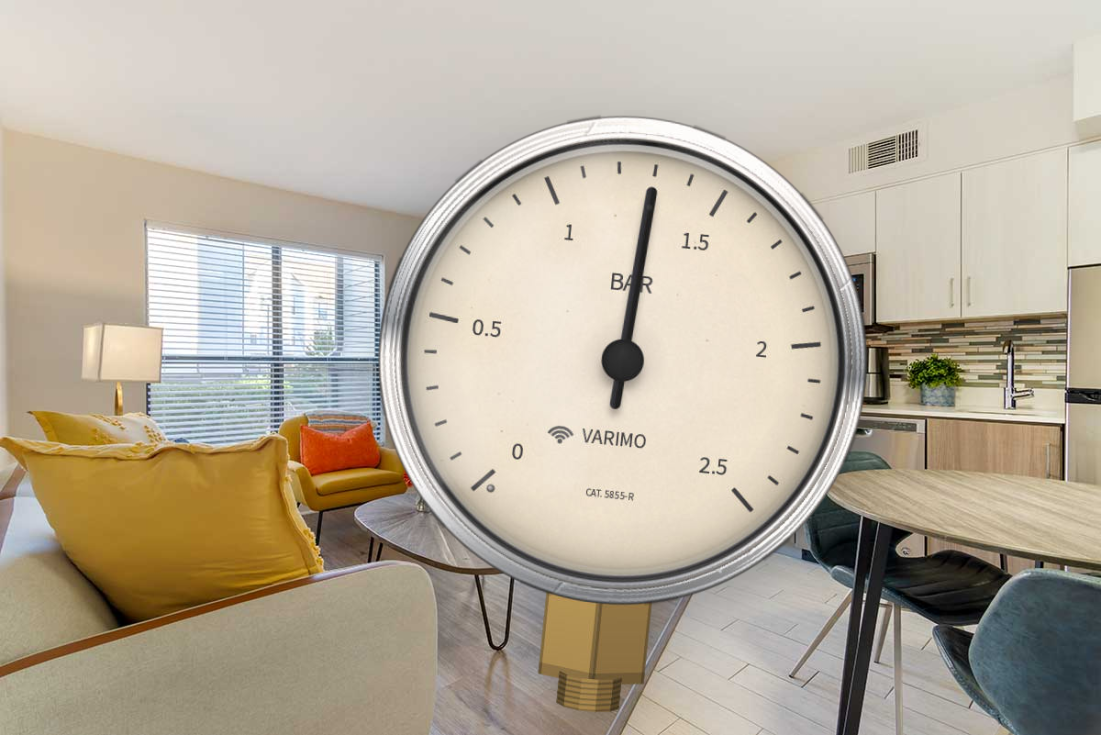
**1.3** bar
